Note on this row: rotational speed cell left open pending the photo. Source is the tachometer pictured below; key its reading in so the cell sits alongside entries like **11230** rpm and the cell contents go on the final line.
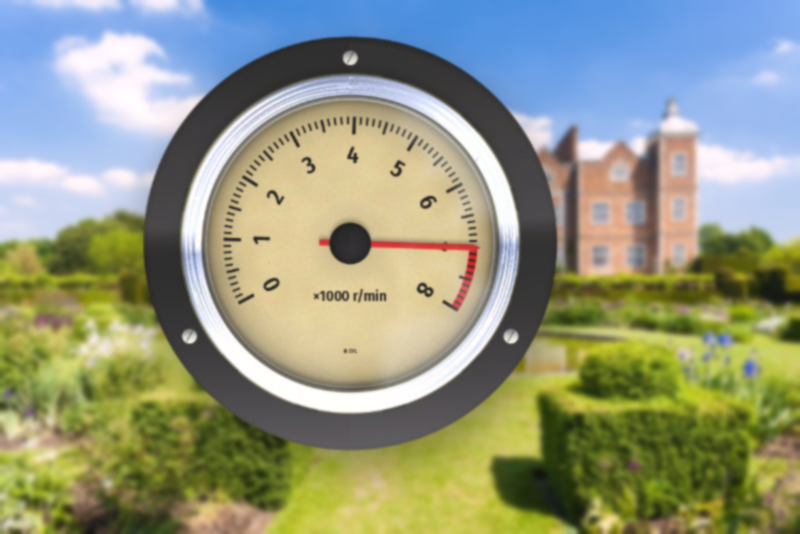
**7000** rpm
